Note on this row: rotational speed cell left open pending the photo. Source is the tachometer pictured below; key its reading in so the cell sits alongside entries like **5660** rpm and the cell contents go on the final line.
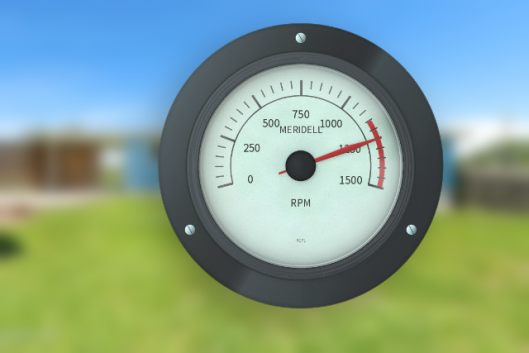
**1250** rpm
